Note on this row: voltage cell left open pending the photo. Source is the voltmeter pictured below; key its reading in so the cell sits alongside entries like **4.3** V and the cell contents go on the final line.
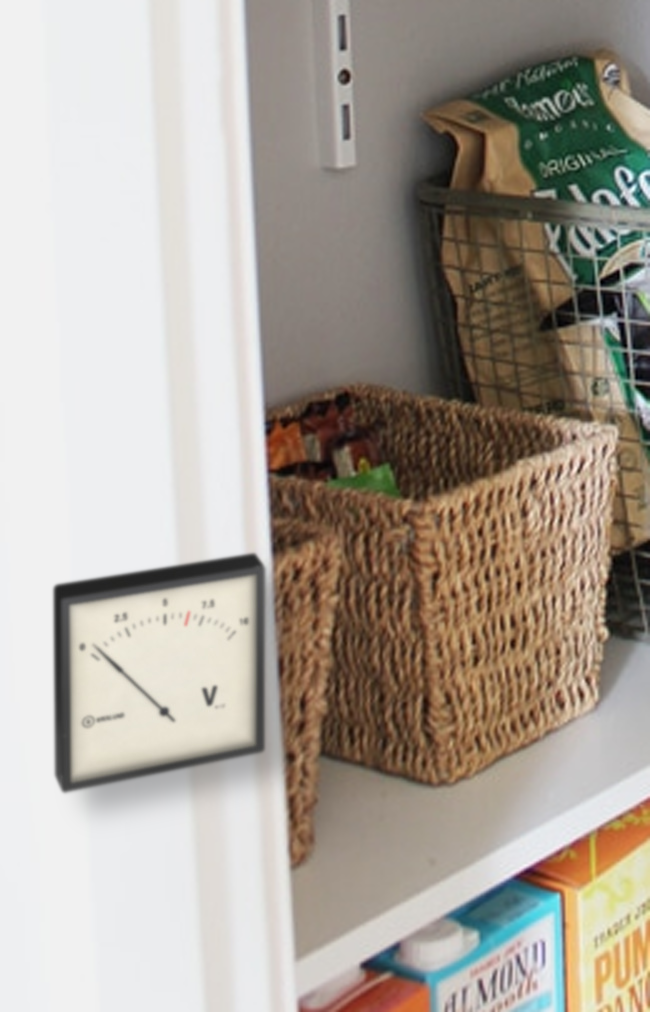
**0.5** V
